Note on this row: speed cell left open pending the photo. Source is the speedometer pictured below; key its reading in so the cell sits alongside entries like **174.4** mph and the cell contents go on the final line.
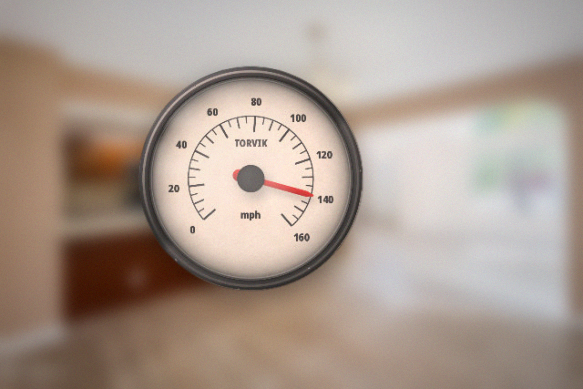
**140** mph
